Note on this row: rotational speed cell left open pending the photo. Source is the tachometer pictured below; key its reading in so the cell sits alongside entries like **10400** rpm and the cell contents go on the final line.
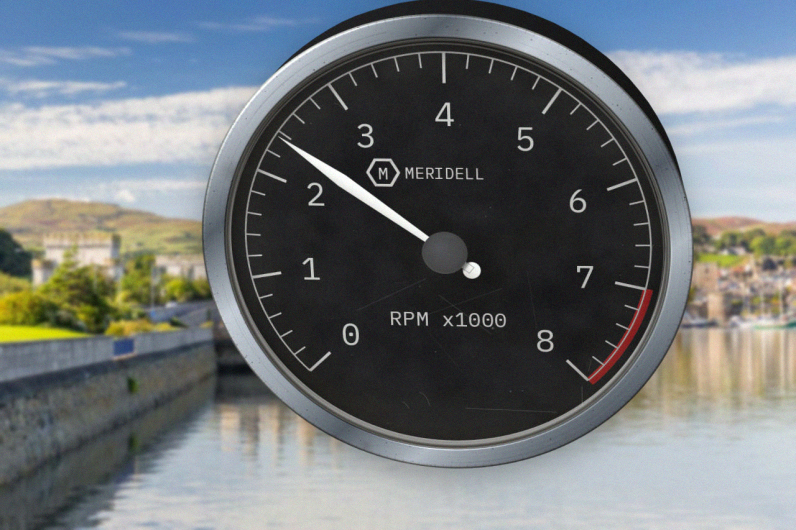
**2400** rpm
